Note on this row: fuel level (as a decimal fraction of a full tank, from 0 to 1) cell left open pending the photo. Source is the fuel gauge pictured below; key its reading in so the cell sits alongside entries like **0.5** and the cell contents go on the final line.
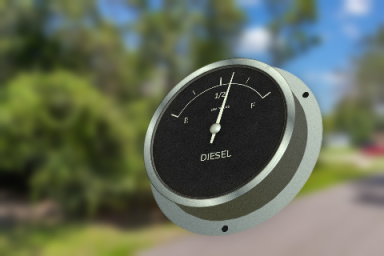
**0.625**
